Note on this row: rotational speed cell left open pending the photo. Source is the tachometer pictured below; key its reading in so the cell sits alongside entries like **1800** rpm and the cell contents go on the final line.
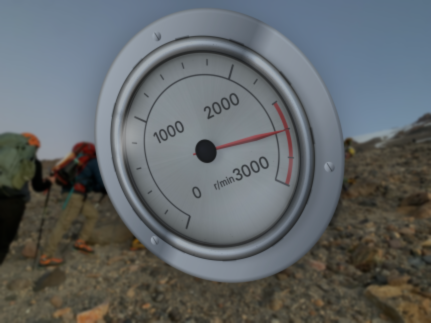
**2600** rpm
